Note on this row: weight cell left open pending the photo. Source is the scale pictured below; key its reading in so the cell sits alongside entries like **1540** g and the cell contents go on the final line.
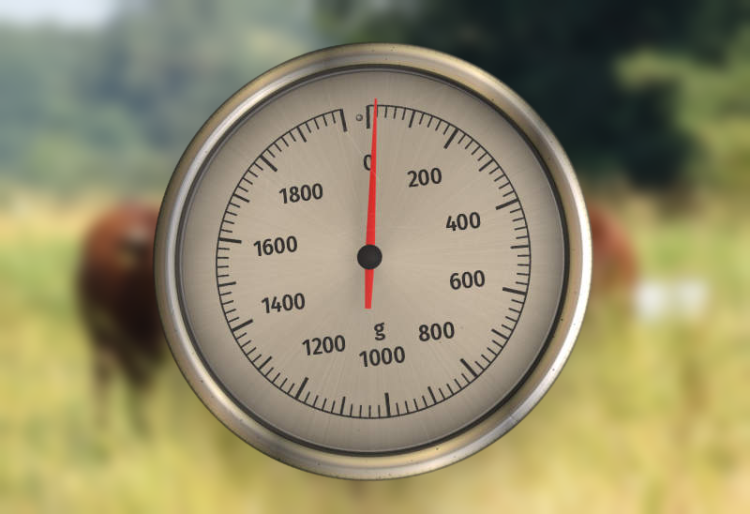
**20** g
